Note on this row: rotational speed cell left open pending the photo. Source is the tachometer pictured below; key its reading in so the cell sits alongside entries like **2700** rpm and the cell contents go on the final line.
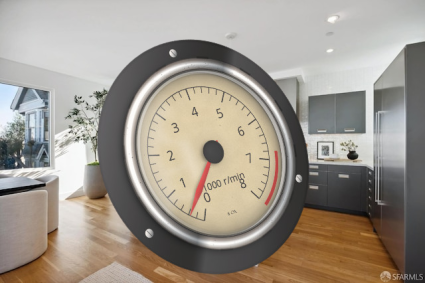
**400** rpm
